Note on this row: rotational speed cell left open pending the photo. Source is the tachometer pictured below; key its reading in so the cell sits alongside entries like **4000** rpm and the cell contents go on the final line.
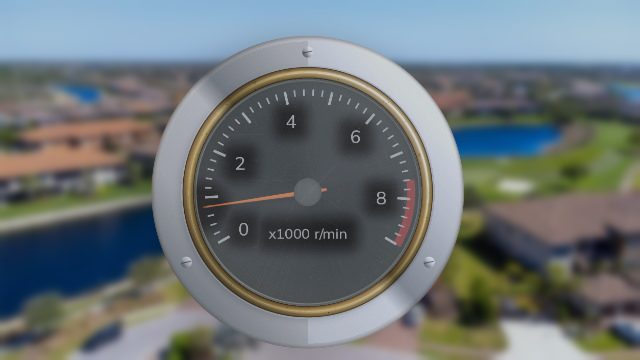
**800** rpm
